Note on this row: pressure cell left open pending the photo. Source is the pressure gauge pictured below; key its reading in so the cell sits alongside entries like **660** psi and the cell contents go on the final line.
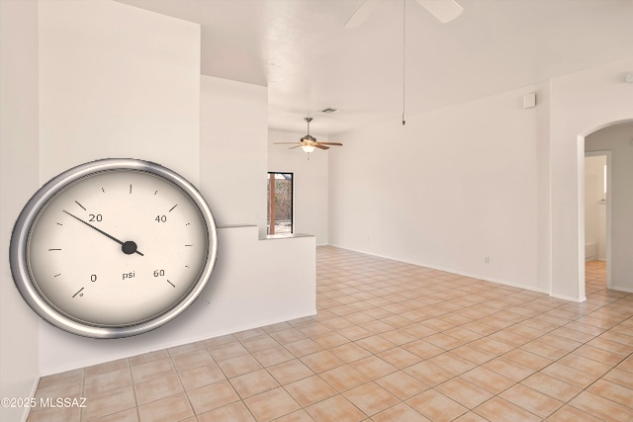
**17.5** psi
